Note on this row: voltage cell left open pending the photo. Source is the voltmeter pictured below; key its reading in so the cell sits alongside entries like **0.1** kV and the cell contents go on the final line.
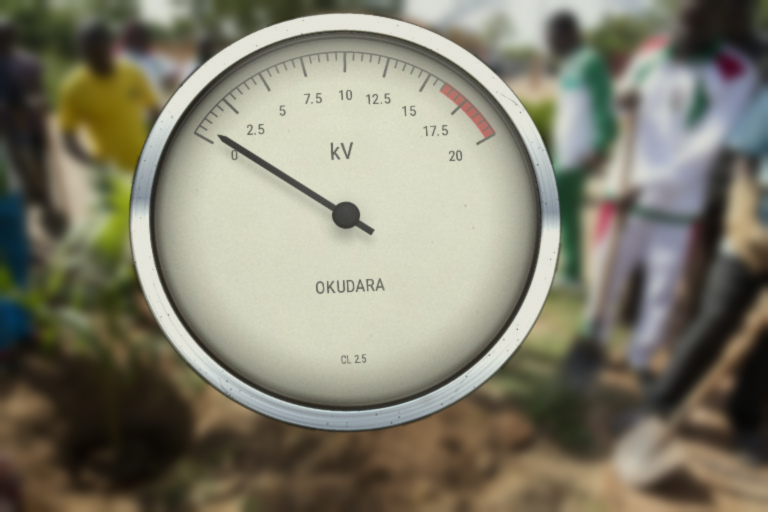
**0.5** kV
